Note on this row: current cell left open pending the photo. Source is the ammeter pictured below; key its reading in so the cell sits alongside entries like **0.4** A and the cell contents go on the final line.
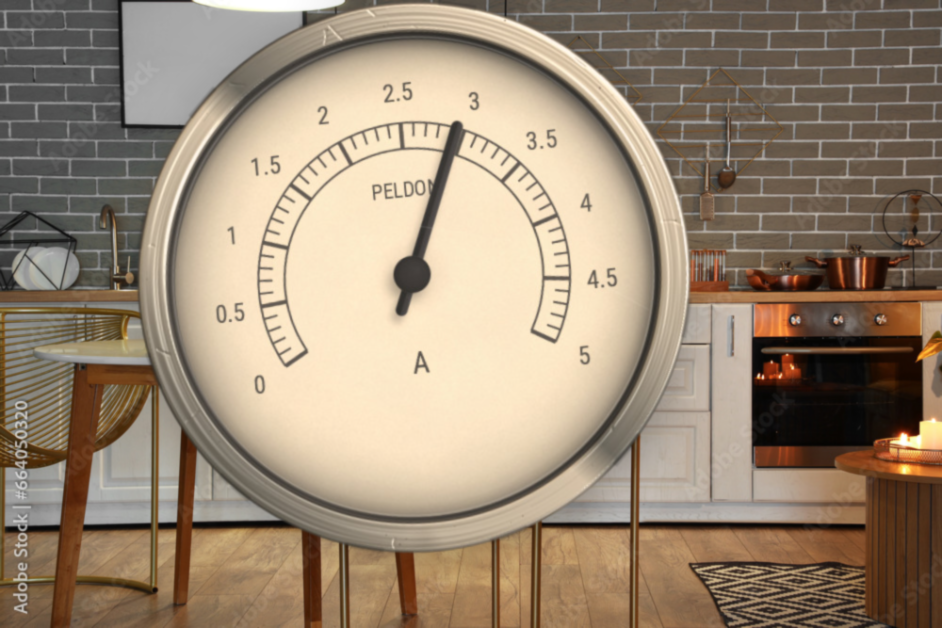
**2.95** A
